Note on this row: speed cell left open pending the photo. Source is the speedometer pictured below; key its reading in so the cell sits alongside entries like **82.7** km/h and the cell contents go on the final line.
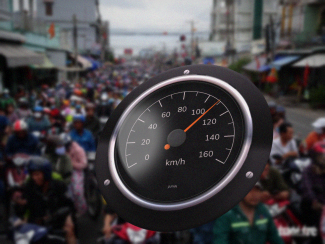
**110** km/h
